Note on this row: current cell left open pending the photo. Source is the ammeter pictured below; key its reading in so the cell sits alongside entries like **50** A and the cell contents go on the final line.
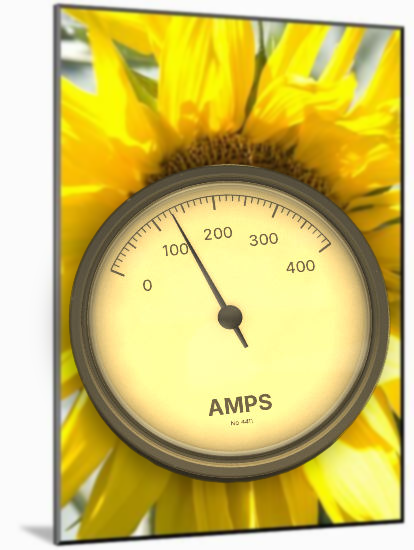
**130** A
